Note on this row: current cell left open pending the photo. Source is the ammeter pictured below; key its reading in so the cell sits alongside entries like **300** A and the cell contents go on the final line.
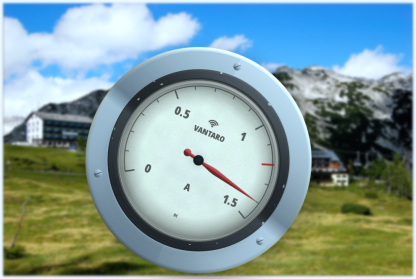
**1.4** A
